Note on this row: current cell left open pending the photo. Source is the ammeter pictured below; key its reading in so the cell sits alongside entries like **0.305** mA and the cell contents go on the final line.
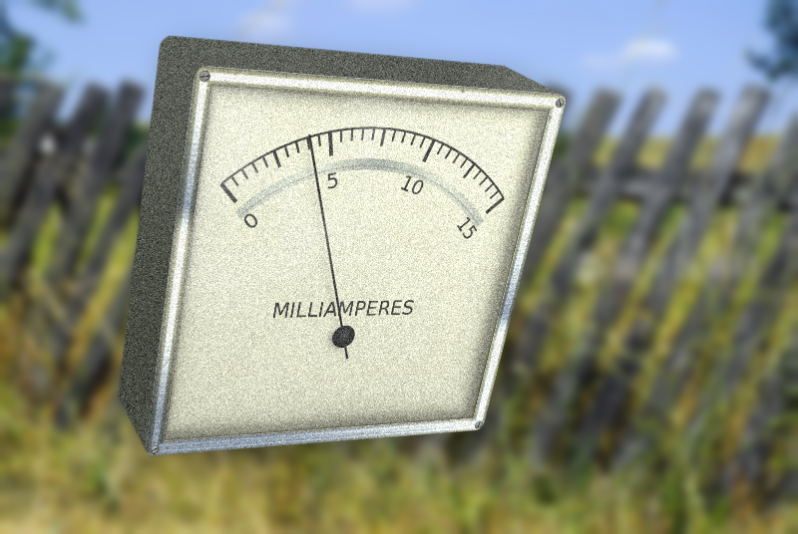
**4** mA
